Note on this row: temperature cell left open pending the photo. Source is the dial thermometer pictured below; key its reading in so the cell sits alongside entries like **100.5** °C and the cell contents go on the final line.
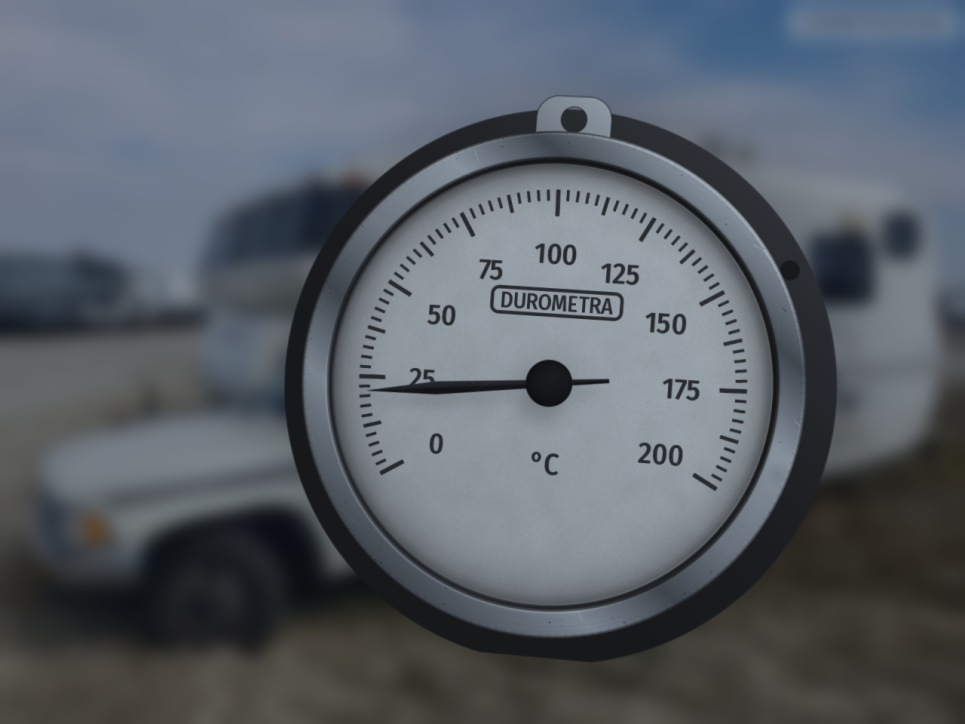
**21.25** °C
